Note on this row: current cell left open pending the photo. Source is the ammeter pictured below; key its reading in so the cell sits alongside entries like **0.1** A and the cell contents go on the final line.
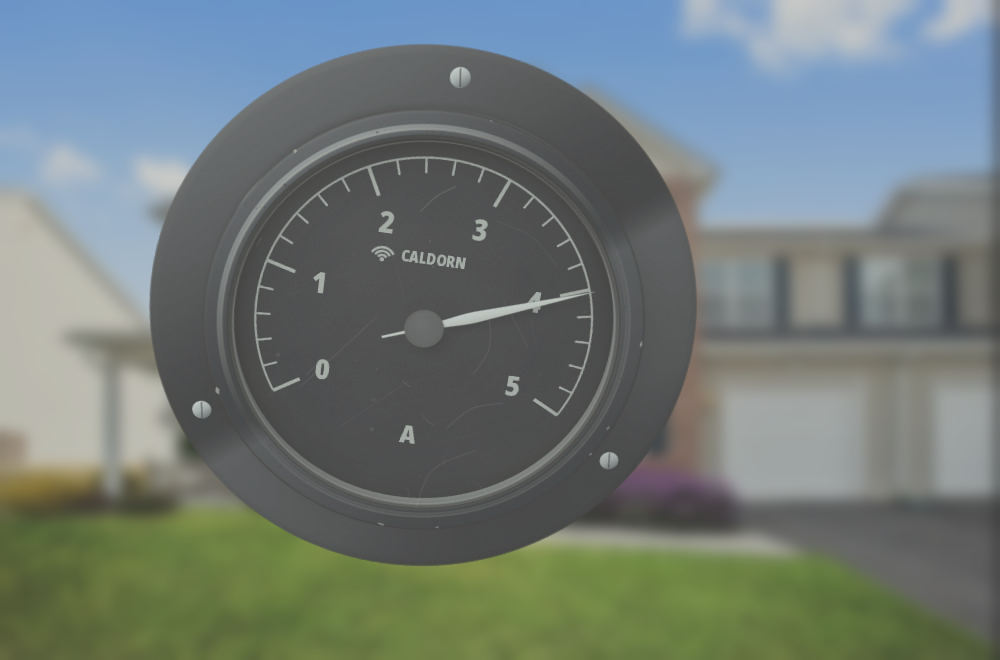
**4** A
